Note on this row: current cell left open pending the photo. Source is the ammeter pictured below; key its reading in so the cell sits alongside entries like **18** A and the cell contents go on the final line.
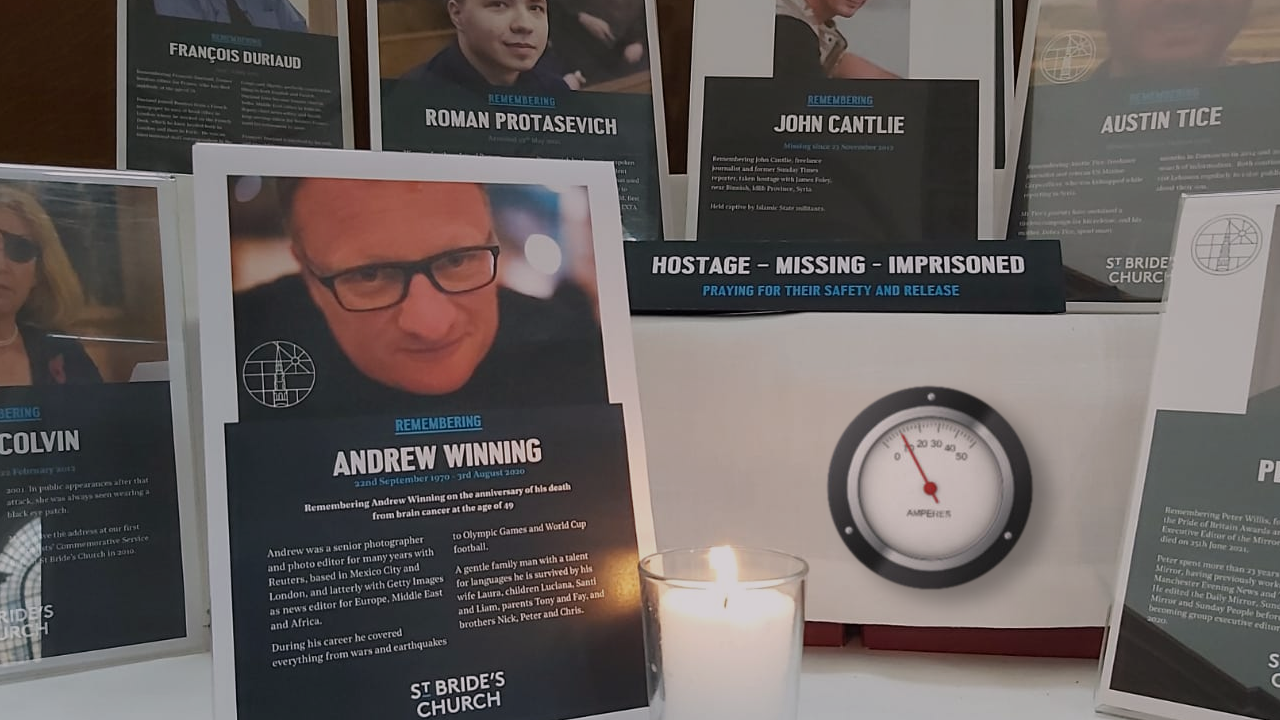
**10** A
